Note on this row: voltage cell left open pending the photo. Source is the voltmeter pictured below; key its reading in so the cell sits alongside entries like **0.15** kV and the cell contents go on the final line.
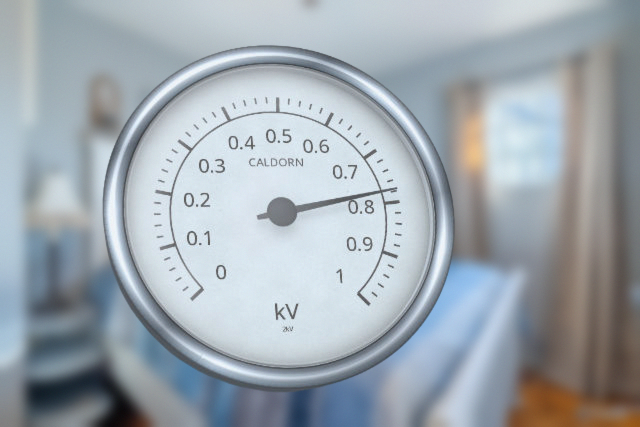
**0.78** kV
